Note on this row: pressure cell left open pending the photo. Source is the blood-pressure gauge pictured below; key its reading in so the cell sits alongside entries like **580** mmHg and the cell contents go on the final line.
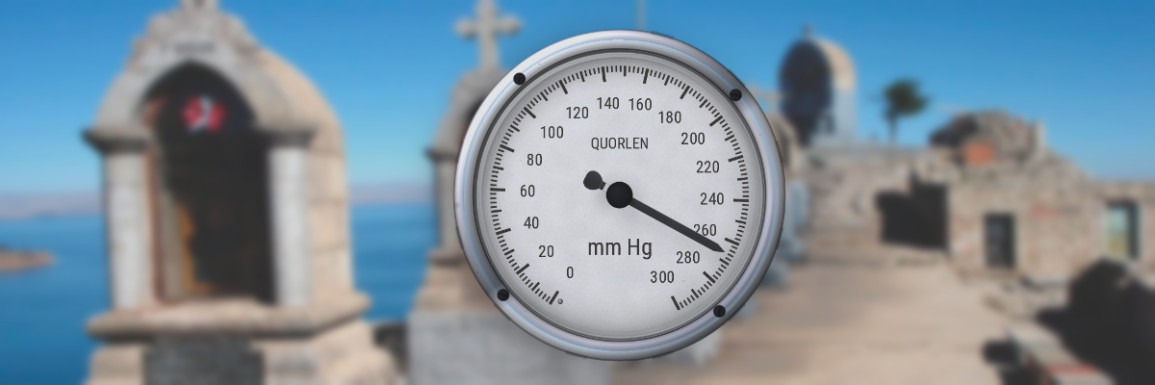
**266** mmHg
